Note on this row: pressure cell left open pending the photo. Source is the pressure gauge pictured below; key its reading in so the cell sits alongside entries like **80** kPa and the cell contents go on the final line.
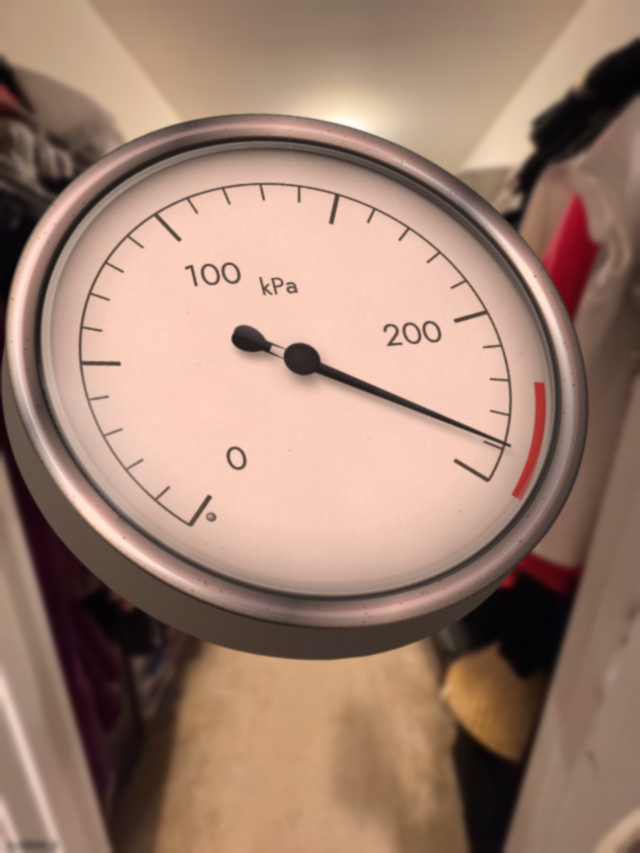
**240** kPa
